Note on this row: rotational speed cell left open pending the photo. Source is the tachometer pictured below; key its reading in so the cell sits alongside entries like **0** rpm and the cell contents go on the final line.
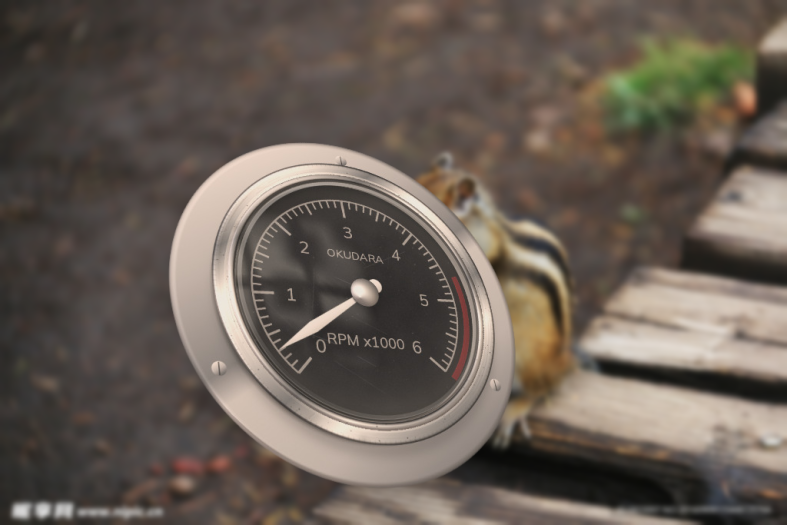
**300** rpm
